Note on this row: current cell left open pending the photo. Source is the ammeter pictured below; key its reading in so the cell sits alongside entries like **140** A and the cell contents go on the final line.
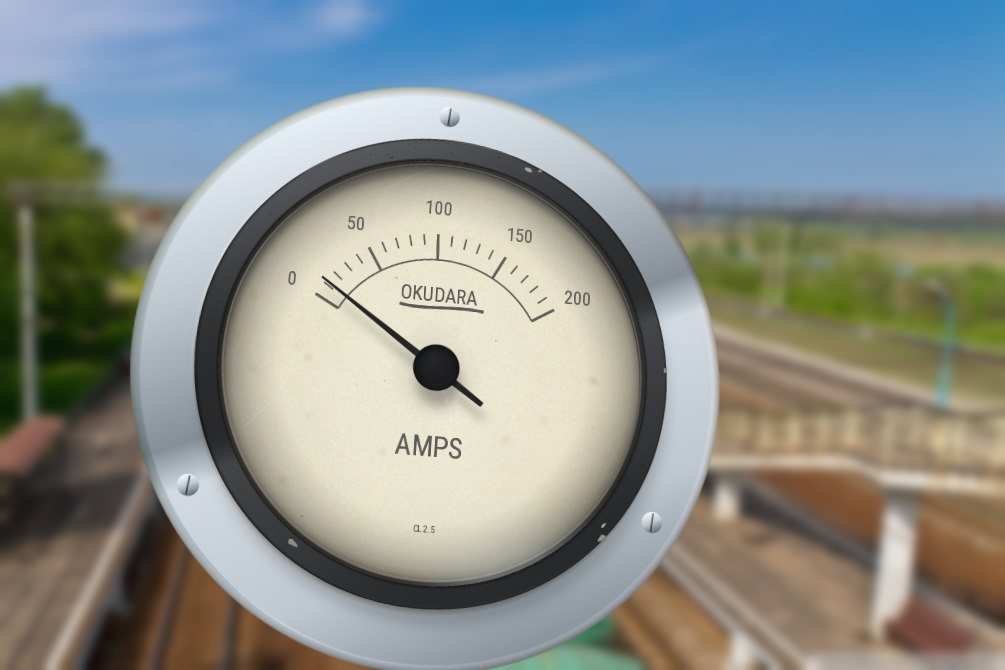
**10** A
